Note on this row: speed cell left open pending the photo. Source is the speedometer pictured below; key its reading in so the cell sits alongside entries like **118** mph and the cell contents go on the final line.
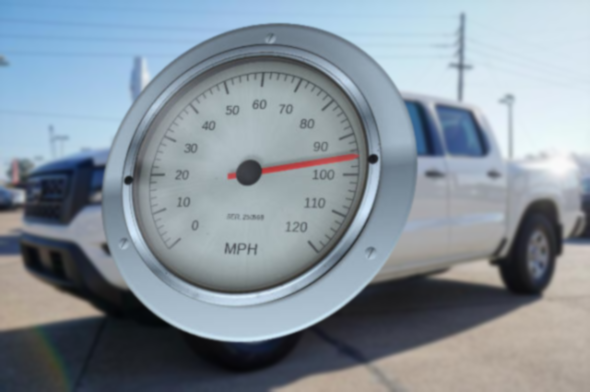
**96** mph
